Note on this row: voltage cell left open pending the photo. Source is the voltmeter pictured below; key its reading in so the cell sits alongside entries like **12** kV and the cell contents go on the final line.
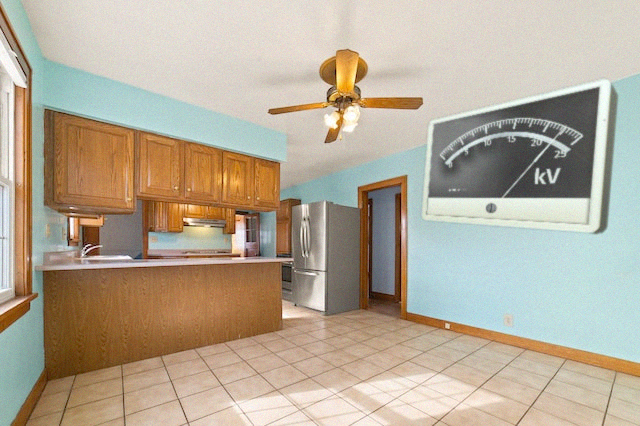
**22.5** kV
